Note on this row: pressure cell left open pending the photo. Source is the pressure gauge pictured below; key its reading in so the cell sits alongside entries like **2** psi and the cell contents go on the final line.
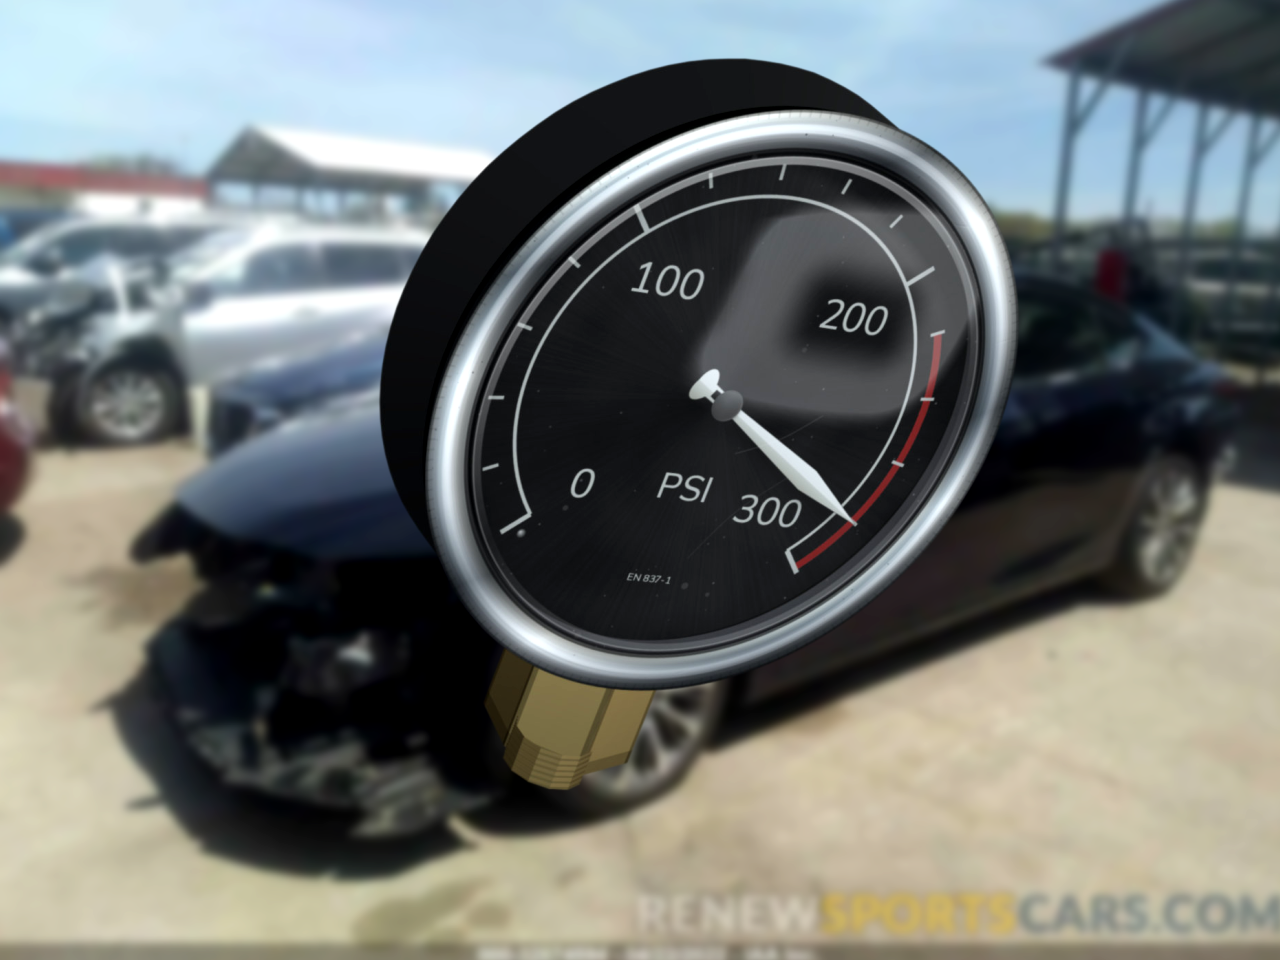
**280** psi
